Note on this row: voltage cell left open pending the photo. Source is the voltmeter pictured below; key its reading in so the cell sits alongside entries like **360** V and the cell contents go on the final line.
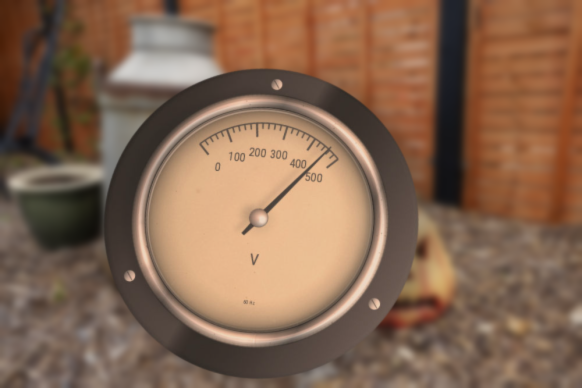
**460** V
